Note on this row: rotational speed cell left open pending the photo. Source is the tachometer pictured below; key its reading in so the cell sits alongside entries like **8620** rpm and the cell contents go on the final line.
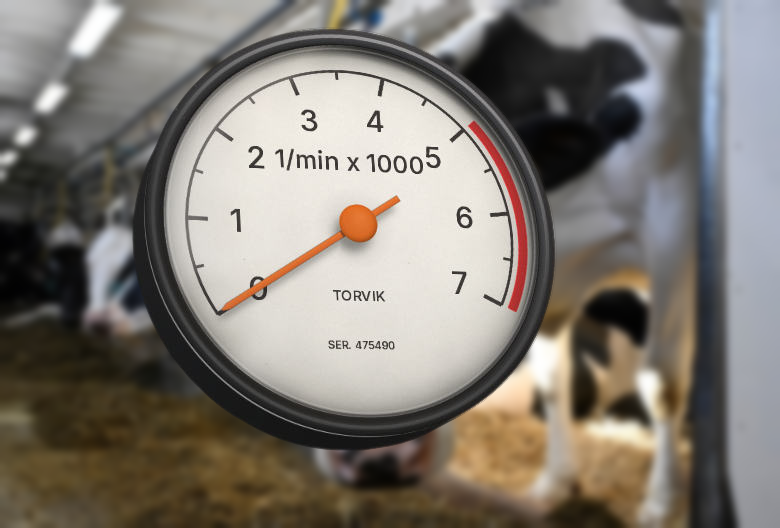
**0** rpm
